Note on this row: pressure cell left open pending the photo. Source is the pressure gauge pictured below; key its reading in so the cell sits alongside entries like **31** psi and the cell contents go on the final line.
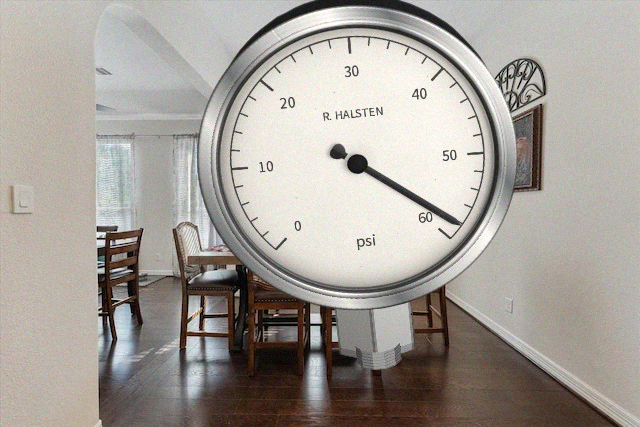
**58** psi
